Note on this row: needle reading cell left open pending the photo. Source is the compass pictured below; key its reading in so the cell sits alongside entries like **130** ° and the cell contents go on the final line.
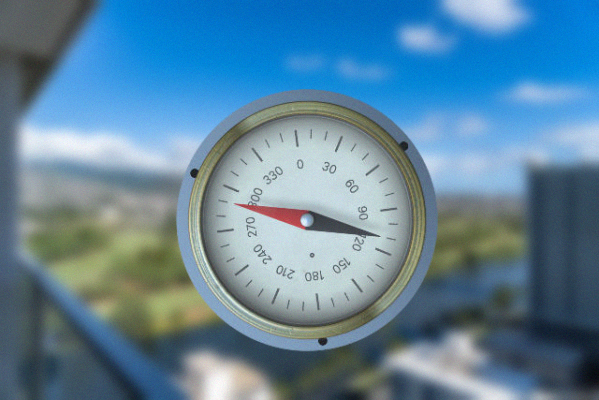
**290** °
